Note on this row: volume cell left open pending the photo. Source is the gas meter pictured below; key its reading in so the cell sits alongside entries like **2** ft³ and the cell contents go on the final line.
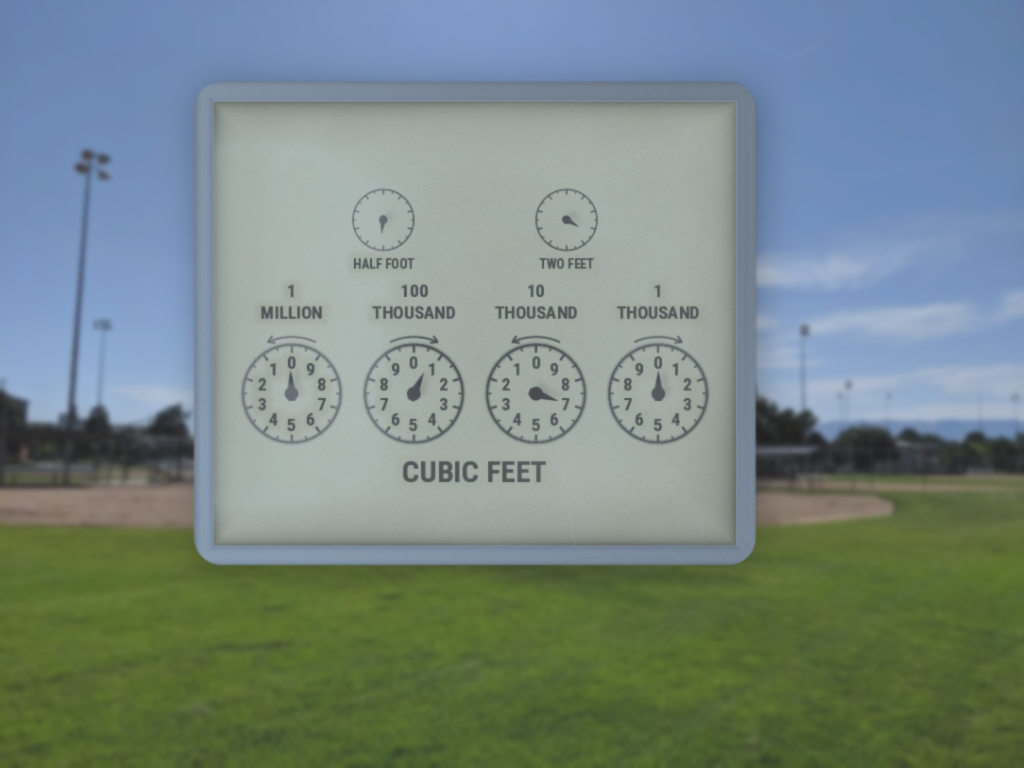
**7000** ft³
